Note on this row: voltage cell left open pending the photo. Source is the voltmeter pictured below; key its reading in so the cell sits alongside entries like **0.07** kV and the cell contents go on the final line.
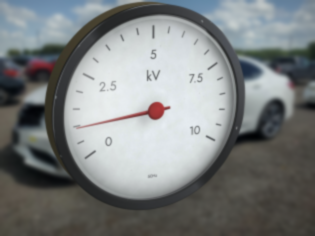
**1** kV
